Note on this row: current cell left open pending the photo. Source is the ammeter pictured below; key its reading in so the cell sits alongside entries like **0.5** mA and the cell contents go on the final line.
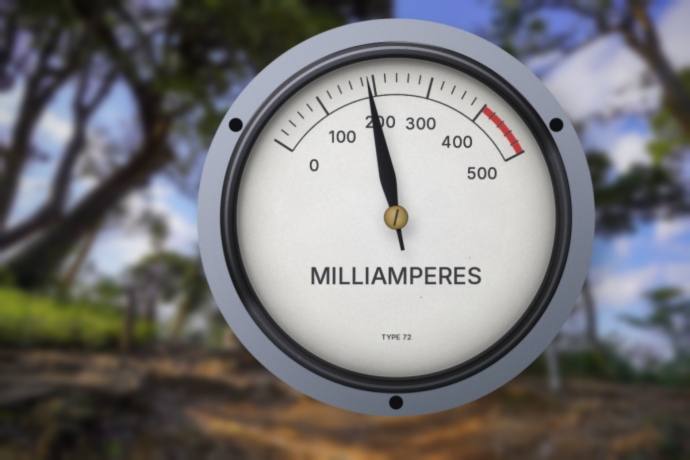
**190** mA
